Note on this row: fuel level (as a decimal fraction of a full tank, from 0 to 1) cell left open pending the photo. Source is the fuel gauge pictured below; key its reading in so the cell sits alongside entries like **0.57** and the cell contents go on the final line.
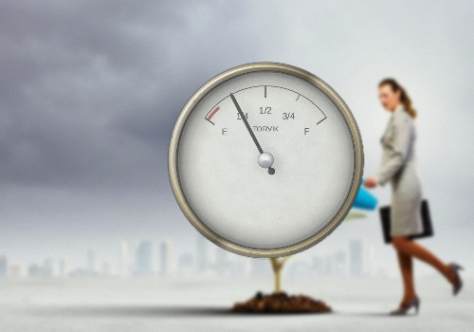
**0.25**
